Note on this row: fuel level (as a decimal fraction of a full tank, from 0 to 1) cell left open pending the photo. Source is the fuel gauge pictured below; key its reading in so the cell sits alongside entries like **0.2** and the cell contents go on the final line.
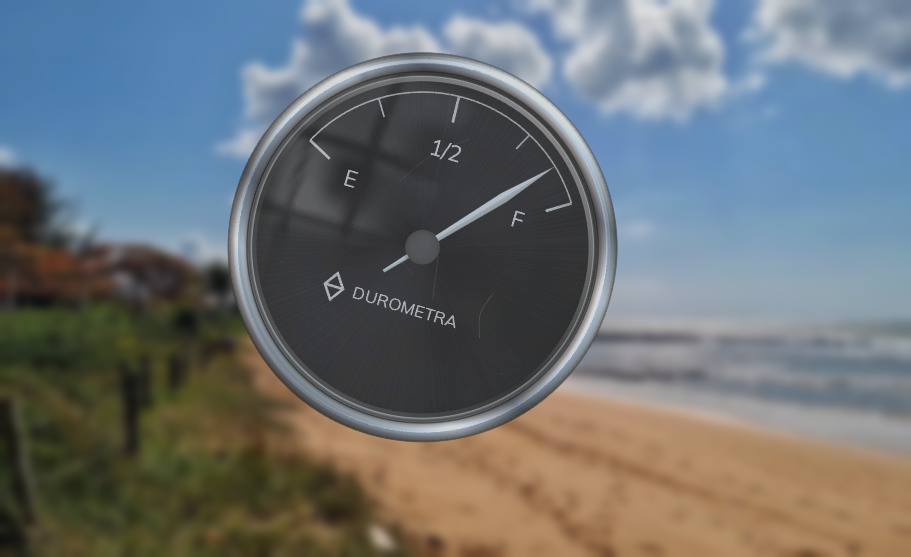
**0.875**
